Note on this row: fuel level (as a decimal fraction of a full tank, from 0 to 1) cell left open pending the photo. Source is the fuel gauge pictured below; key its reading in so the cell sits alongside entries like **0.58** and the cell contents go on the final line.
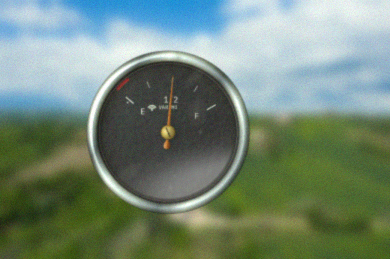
**0.5**
